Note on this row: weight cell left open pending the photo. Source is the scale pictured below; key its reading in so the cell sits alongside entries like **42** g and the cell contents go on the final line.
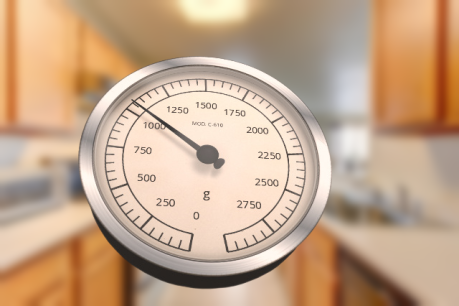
**1050** g
